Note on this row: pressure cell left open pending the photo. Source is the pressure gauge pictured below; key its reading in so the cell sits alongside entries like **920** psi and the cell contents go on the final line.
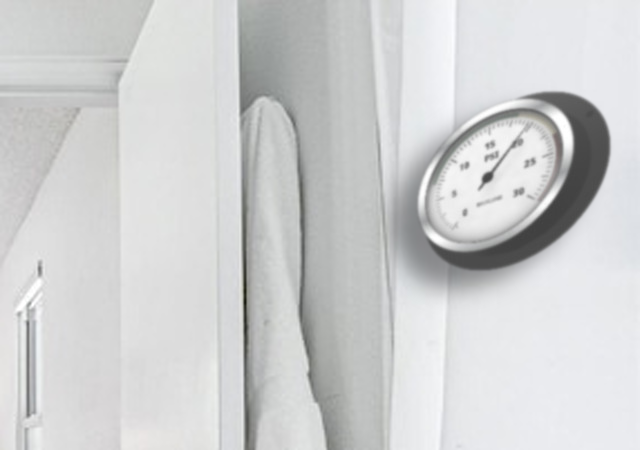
**20** psi
